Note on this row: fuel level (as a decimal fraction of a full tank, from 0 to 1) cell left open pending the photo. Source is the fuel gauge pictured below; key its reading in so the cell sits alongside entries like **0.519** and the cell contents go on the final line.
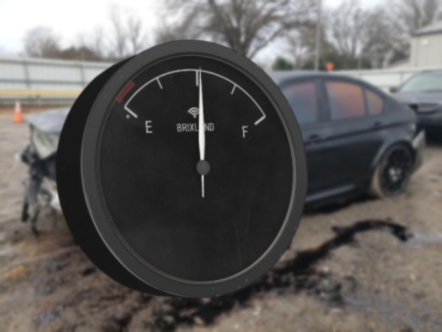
**0.5**
